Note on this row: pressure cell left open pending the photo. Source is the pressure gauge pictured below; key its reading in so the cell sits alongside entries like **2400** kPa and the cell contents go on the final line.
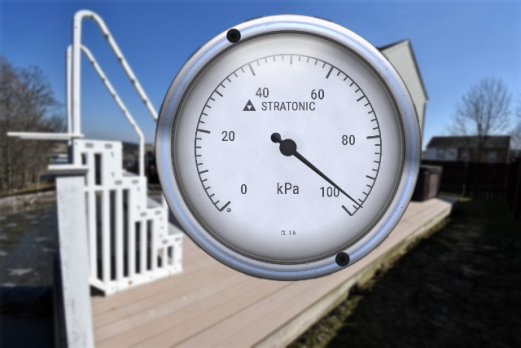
**97** kPa
